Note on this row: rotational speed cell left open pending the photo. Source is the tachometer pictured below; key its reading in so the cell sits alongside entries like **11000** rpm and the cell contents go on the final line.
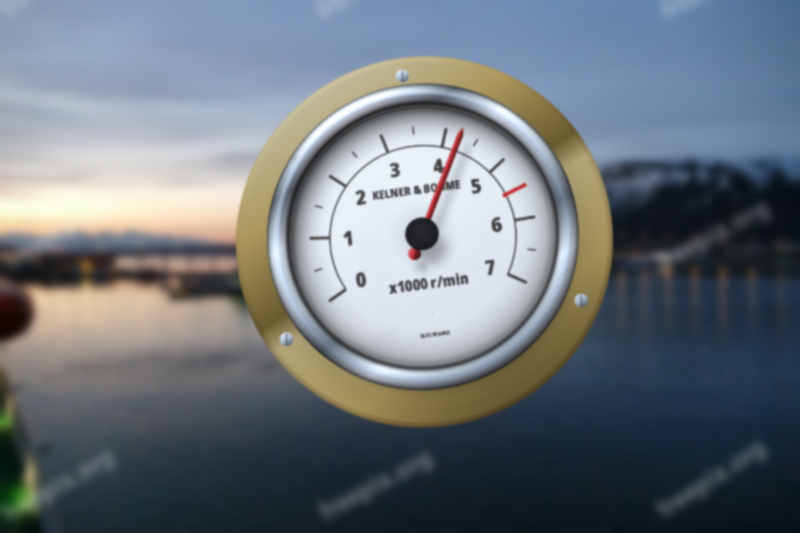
**4250** rpm
